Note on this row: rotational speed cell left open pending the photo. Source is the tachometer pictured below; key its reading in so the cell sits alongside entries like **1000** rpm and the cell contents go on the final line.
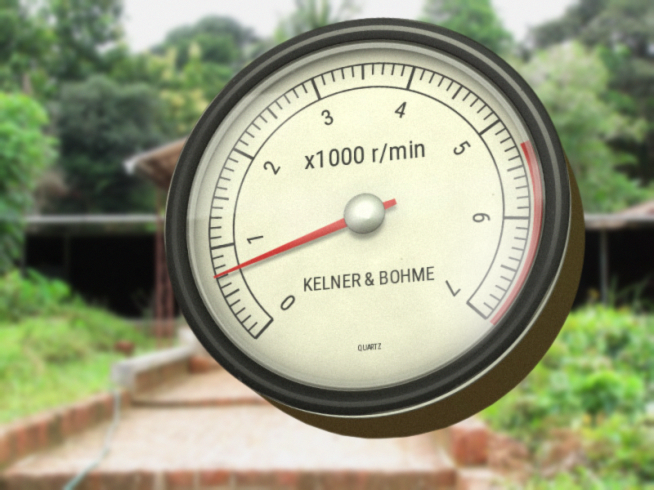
**700** rpm
